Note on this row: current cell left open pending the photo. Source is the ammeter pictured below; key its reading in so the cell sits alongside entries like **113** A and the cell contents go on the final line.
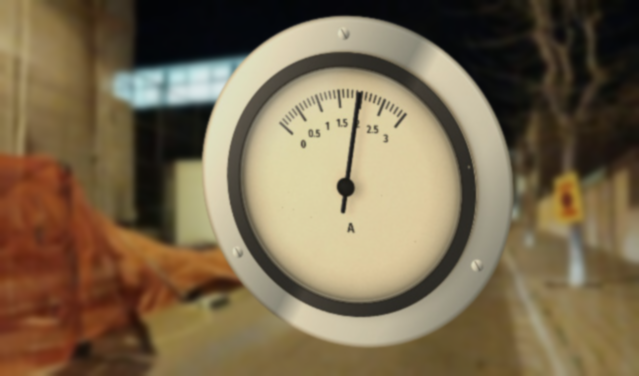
**2** A
